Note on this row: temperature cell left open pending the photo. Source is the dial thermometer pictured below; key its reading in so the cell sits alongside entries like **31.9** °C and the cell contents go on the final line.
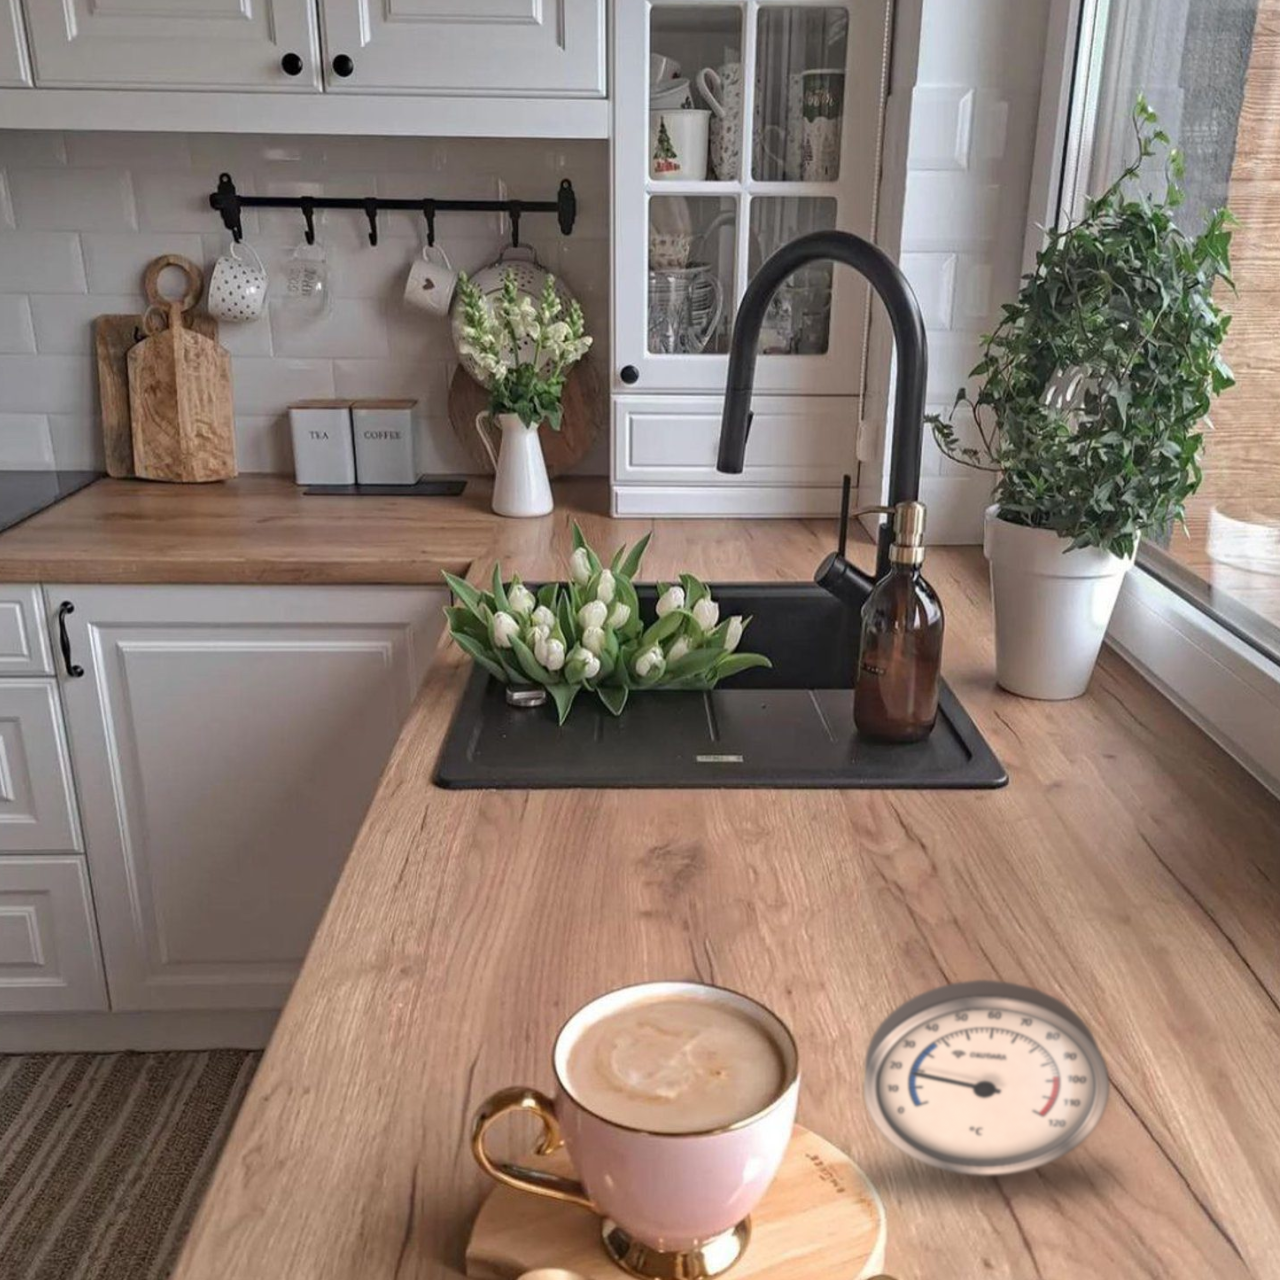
**20** °C
